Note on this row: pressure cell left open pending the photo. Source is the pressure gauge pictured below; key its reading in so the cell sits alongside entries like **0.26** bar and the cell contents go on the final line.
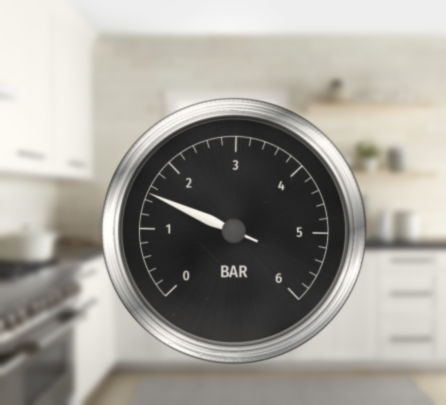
**1.5** bar
